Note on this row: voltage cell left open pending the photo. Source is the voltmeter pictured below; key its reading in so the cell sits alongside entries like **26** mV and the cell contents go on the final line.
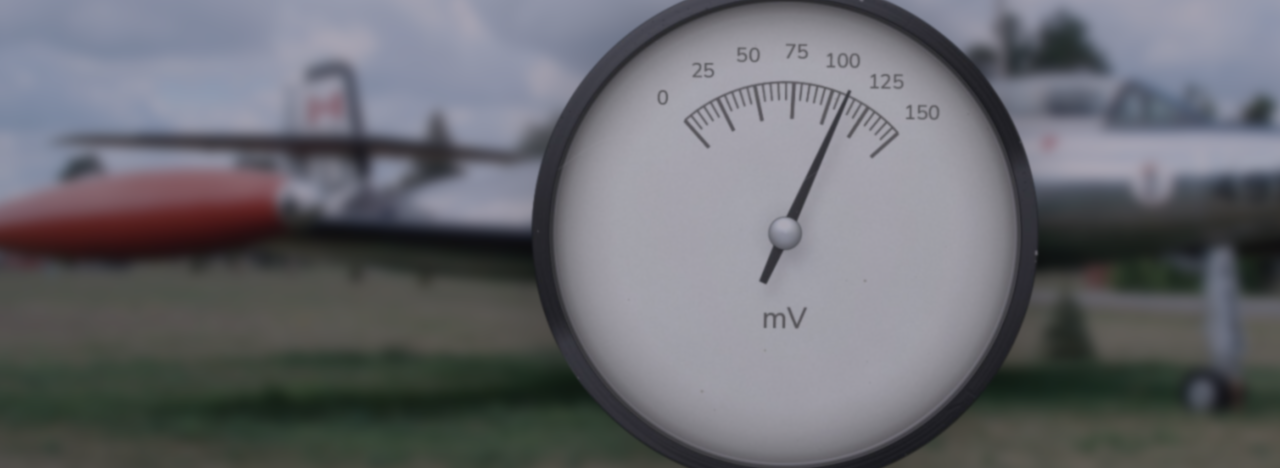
**110** mV
